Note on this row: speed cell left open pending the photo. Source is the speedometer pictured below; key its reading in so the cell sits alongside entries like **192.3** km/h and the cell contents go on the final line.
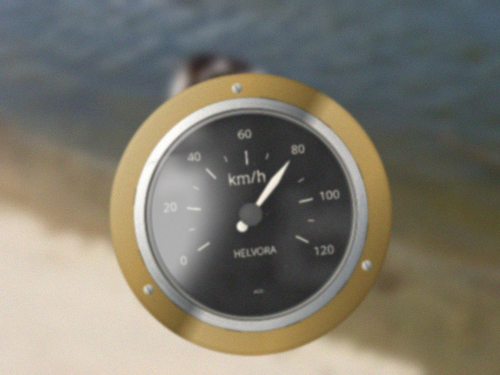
**80** km/h
